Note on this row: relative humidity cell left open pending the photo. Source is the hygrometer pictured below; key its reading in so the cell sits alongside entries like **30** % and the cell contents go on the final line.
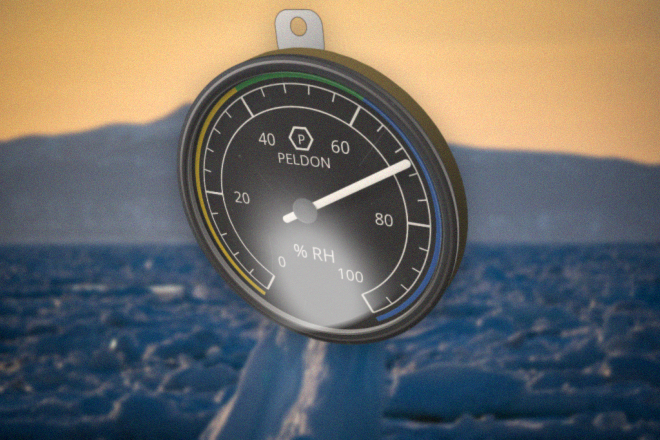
**70** %
